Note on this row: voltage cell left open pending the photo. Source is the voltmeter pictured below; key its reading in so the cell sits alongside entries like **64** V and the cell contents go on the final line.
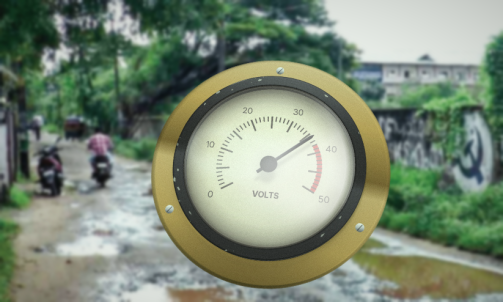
**36** V
